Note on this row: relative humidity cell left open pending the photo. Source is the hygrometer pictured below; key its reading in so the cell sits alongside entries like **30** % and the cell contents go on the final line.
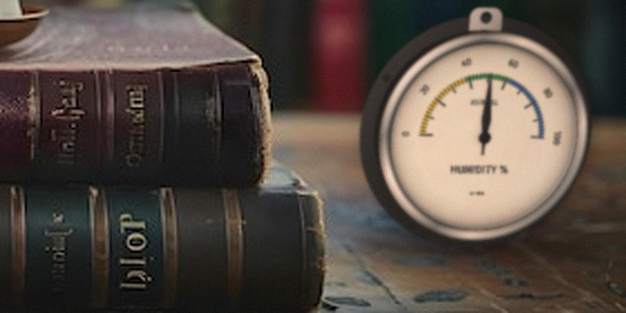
**50** %
